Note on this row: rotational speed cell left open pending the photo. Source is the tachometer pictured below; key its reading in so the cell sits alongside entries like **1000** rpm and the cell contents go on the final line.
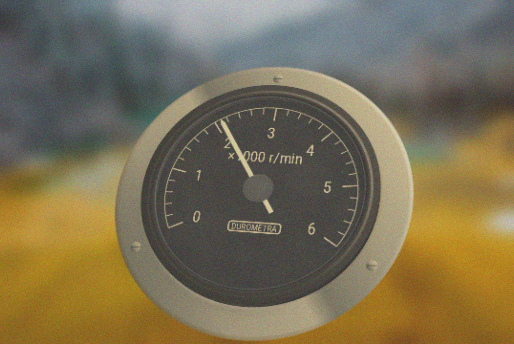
**2100** rpm
